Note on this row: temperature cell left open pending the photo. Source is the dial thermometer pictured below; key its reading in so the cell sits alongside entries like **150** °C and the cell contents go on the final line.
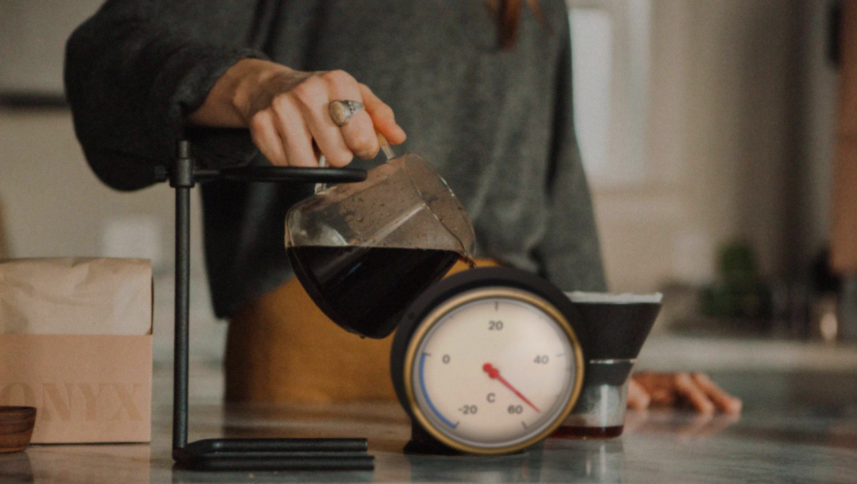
**55** °C
